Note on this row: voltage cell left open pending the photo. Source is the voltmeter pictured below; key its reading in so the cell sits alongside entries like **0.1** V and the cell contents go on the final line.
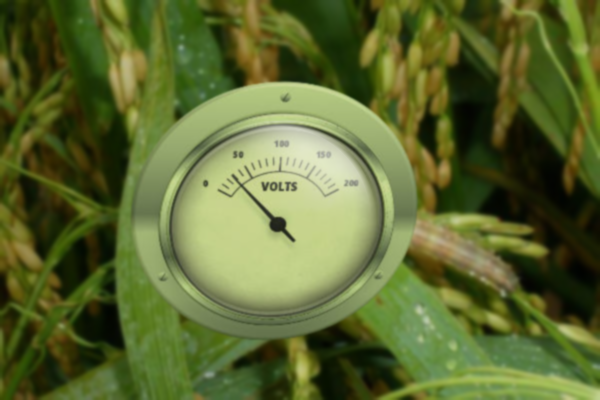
**30** V
